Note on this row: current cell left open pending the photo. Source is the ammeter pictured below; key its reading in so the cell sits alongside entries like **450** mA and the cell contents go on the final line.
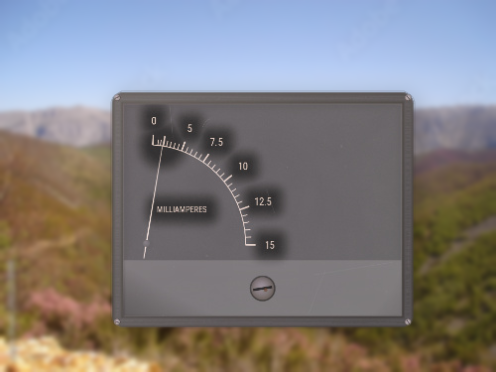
**2.5** mA
